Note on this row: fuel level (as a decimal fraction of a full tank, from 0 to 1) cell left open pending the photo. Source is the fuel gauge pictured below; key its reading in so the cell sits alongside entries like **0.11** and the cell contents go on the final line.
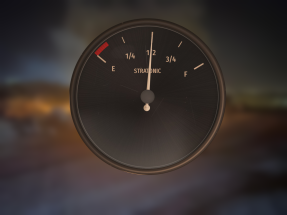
**0.5**
